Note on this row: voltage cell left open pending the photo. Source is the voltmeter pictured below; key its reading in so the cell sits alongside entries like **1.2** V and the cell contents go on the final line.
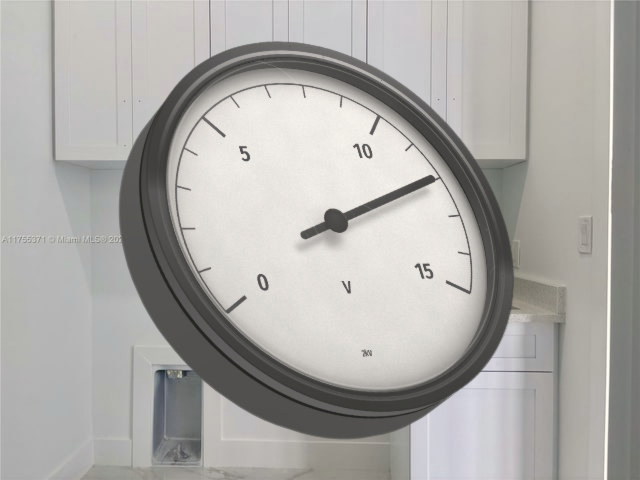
**12** V
